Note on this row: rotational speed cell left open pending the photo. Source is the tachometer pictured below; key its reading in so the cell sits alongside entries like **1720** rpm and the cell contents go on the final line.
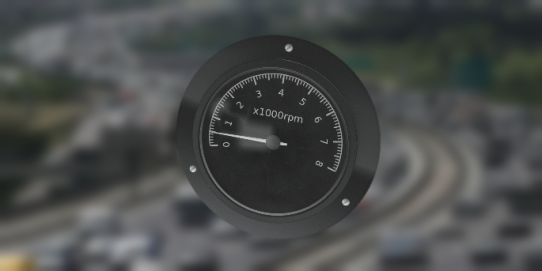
**500** rpm
